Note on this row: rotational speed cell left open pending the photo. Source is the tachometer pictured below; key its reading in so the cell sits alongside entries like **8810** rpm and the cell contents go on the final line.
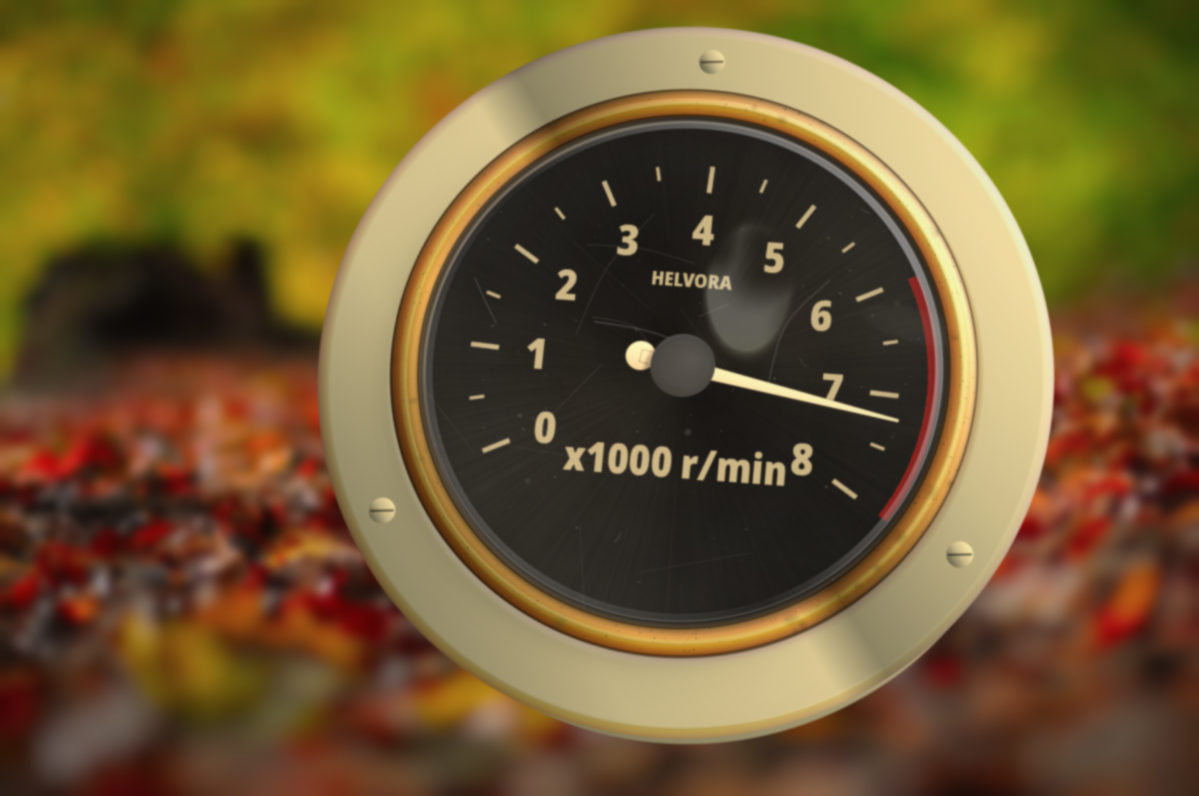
**7250** rpm
